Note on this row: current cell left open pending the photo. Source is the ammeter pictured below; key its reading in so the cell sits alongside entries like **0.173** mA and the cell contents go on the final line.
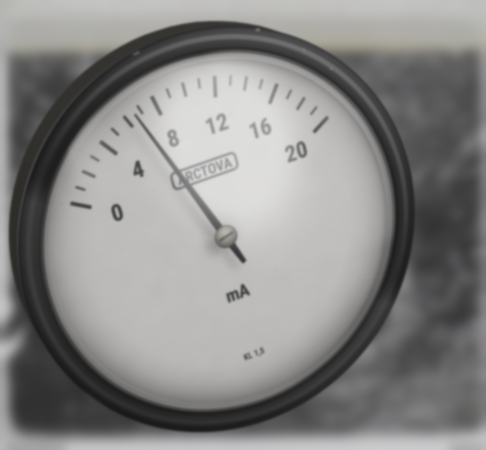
**6.5** mA
